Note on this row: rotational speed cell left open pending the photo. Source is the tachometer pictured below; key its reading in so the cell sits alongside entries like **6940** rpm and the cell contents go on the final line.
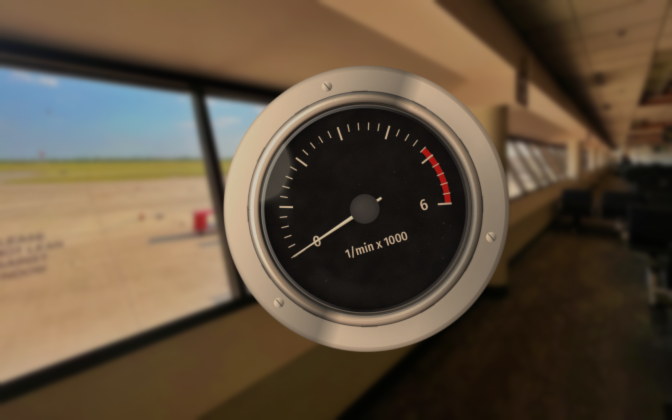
**0** rpm
